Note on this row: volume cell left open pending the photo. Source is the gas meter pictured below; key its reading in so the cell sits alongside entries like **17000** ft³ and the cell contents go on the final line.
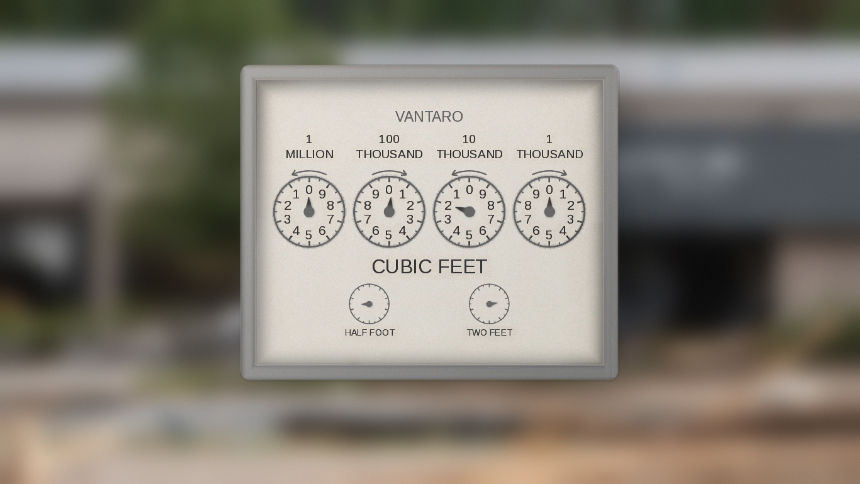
**2000** ft³
